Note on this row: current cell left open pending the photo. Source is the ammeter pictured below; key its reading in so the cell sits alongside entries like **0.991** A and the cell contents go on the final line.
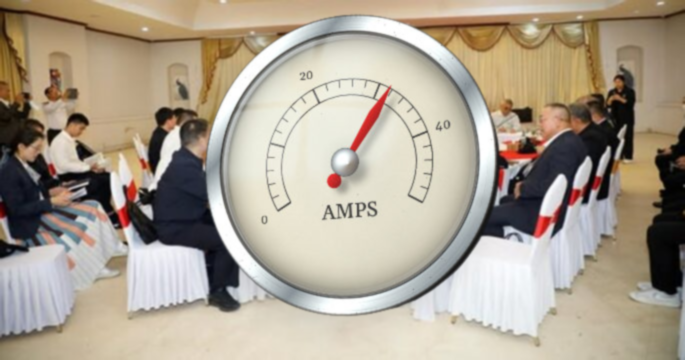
**32** A
